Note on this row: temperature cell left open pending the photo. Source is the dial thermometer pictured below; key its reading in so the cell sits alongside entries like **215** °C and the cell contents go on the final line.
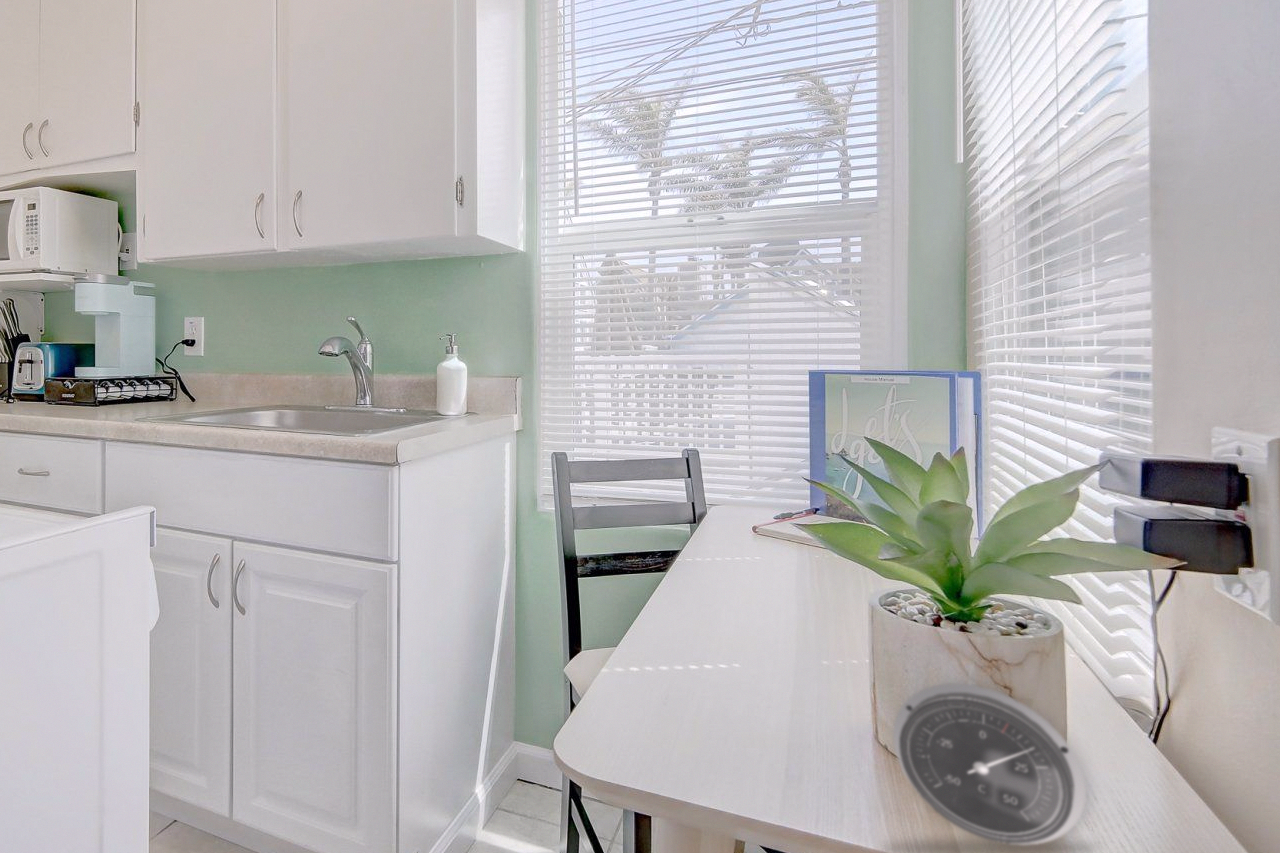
**17.5** °C
